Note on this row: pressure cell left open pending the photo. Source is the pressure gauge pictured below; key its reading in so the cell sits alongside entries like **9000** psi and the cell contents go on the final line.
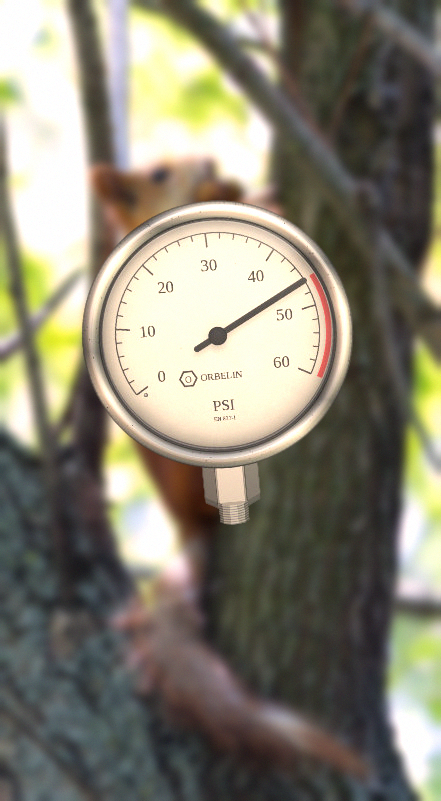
**46** psi
